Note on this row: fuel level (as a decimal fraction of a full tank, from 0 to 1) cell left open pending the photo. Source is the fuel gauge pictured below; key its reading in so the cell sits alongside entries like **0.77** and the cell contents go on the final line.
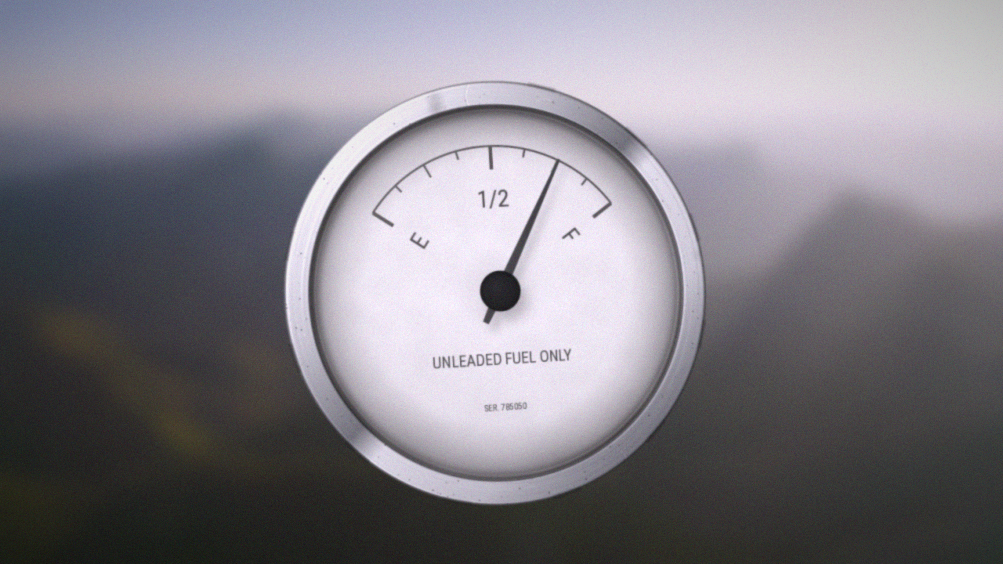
**0.75**
